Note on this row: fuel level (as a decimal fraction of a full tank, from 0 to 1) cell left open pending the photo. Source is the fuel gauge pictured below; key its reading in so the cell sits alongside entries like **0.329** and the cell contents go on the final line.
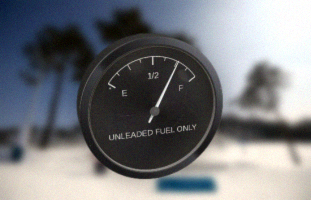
**0.75**
